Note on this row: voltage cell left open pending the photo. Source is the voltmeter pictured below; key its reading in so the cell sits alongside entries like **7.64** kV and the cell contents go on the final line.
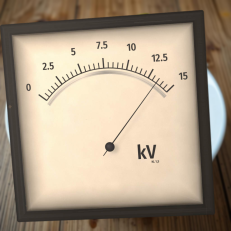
**13.5** kV
